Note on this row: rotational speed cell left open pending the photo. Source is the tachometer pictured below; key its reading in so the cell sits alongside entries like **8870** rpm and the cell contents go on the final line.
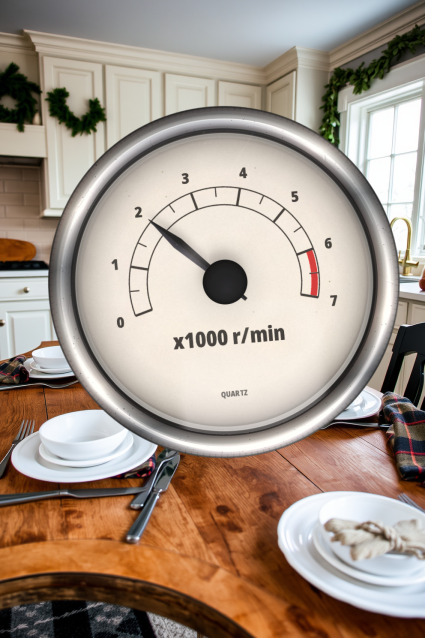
**2000** rpm
